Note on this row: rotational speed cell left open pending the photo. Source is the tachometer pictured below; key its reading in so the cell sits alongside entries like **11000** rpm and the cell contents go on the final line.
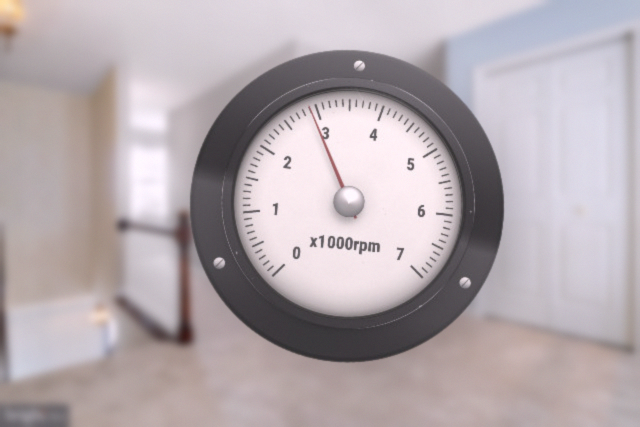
**2900** rpm
